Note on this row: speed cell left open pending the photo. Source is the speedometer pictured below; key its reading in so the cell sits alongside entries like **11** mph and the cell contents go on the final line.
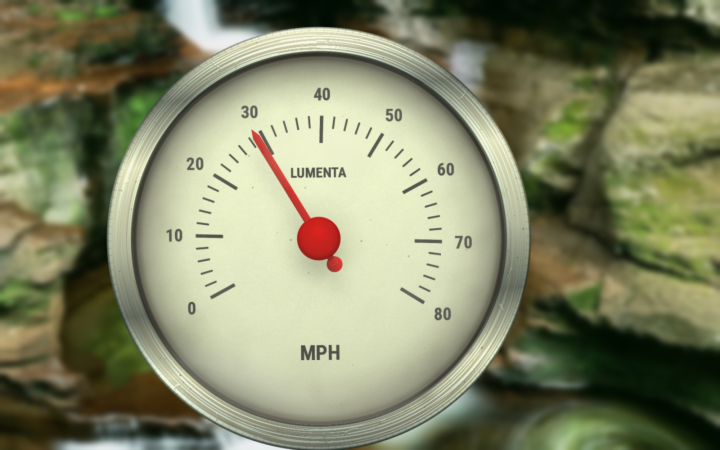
**29** mph
